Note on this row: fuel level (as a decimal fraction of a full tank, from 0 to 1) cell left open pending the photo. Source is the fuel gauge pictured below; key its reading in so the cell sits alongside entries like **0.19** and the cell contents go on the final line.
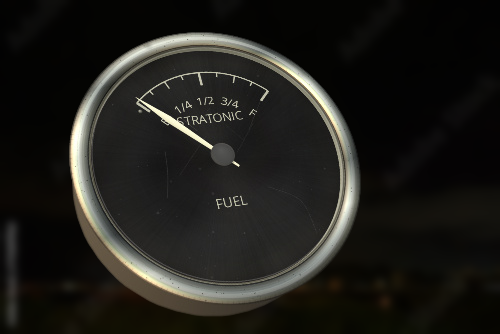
**0**
